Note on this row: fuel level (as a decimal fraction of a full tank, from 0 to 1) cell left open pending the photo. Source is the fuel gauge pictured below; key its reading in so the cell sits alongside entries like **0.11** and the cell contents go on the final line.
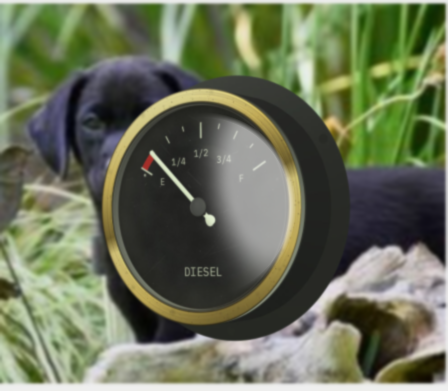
**0.125**
